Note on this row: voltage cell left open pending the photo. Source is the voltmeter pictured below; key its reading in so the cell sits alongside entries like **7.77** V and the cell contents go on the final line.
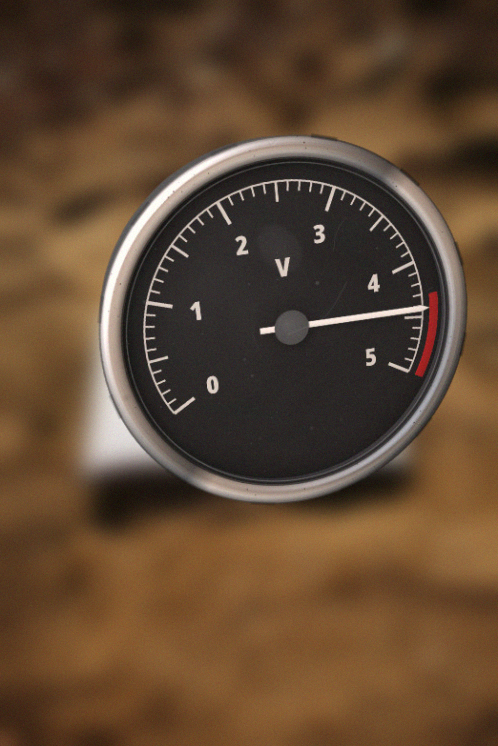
**4.4** V
